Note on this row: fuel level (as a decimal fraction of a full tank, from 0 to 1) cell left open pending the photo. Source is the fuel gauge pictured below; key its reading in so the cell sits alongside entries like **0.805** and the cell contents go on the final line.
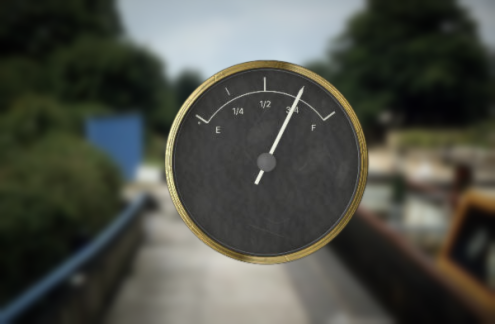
**0.75**
